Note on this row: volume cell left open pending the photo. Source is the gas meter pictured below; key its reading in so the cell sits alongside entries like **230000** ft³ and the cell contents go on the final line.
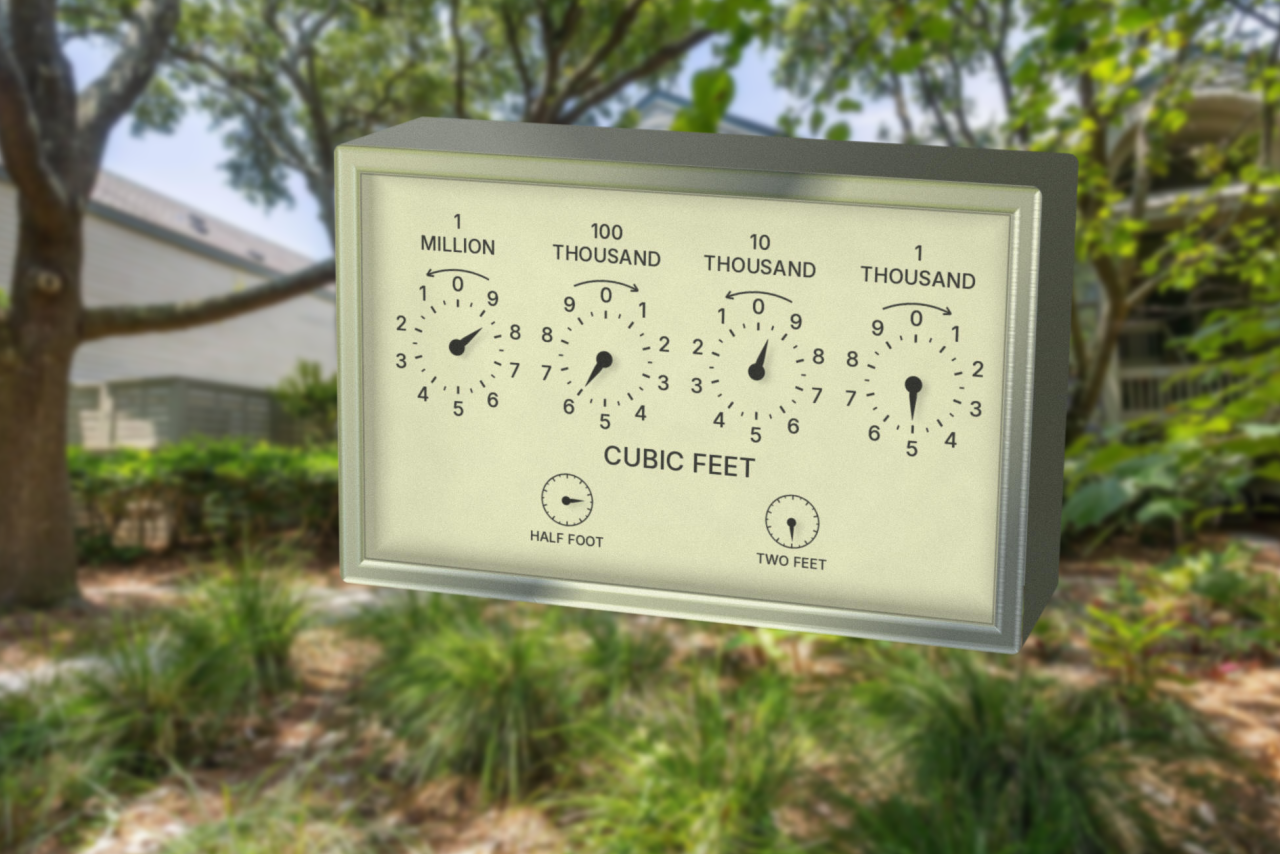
**859500** ft³
